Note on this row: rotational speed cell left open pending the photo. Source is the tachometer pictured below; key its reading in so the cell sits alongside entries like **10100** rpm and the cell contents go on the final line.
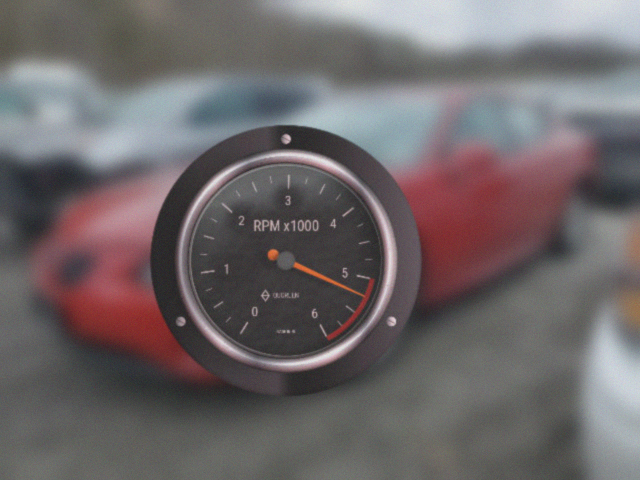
**5250** rpm
